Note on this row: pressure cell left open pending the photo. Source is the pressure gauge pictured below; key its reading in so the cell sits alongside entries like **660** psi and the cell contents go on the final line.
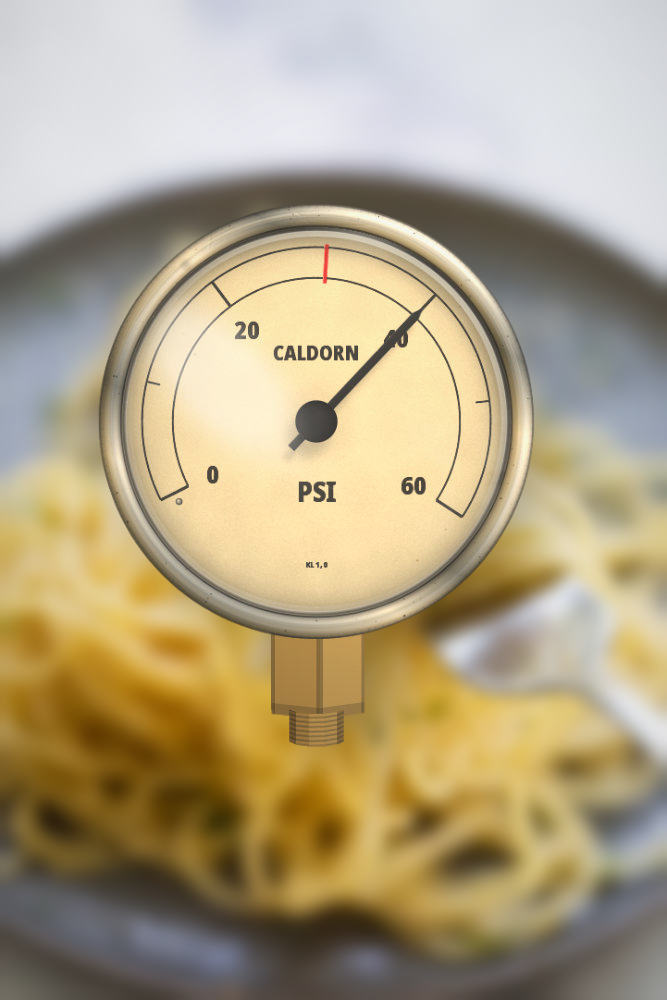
**40** psi
